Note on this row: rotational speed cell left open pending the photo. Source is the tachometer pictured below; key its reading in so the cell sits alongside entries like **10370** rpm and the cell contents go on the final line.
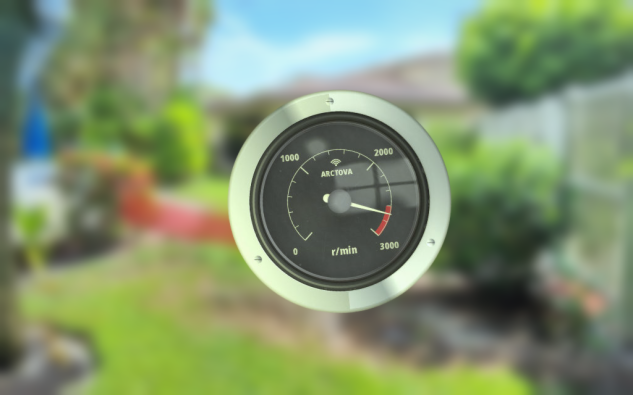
**2700** rpm
